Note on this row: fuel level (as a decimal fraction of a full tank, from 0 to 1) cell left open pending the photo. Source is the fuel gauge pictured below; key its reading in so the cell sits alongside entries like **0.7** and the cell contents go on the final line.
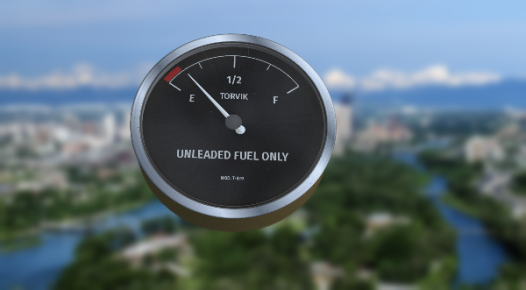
**0.125**
